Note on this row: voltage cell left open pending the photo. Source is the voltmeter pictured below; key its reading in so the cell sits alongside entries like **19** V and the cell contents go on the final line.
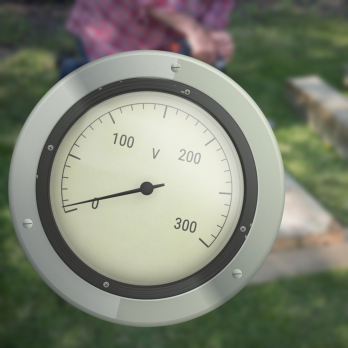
**5** V
